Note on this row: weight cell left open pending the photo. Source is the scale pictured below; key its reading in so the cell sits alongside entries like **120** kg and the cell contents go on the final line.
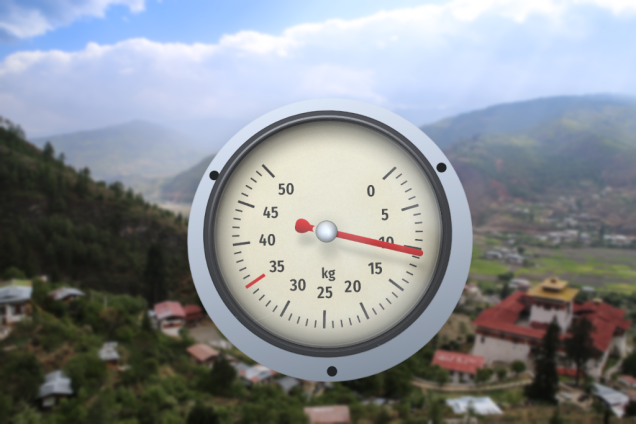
**10.5** kg
